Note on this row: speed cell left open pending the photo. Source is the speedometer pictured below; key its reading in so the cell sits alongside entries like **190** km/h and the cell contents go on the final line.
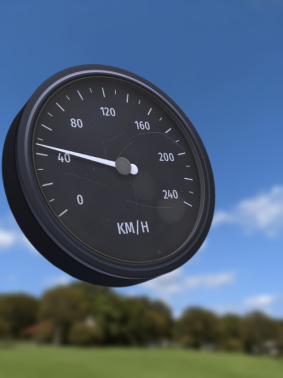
**45** km/h
